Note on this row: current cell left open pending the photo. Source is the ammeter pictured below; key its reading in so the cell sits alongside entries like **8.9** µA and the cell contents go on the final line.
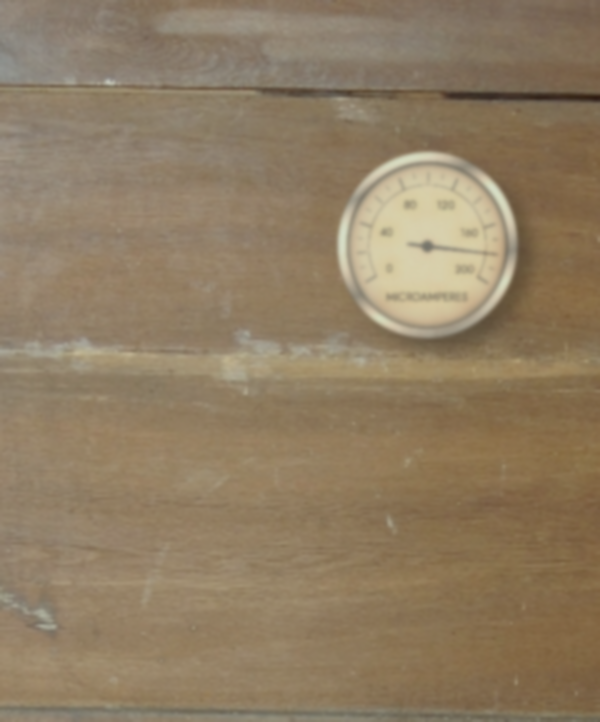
**180** µA
